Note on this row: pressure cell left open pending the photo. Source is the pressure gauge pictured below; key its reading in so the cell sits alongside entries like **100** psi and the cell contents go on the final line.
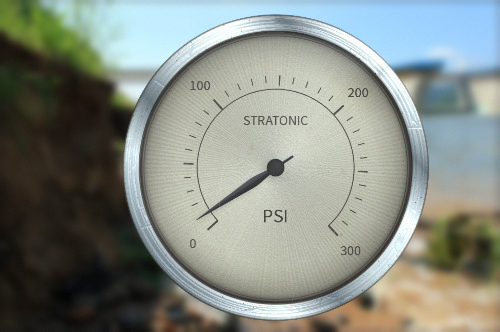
**10** psi
